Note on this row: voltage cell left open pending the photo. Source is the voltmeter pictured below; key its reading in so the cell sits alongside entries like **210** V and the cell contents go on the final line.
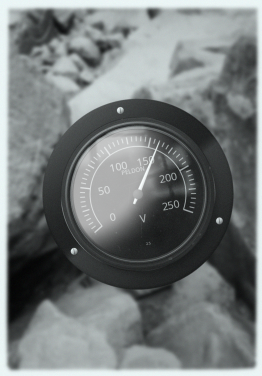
**160** V
